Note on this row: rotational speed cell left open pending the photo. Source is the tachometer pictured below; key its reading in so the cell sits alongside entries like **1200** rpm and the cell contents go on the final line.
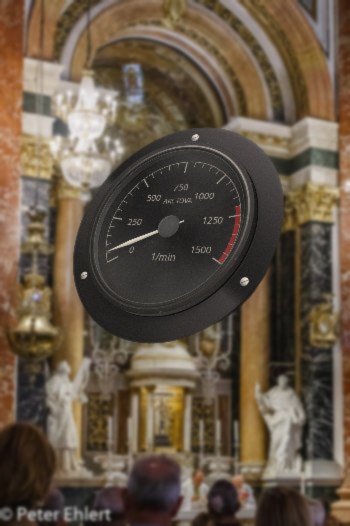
**50** rpm
